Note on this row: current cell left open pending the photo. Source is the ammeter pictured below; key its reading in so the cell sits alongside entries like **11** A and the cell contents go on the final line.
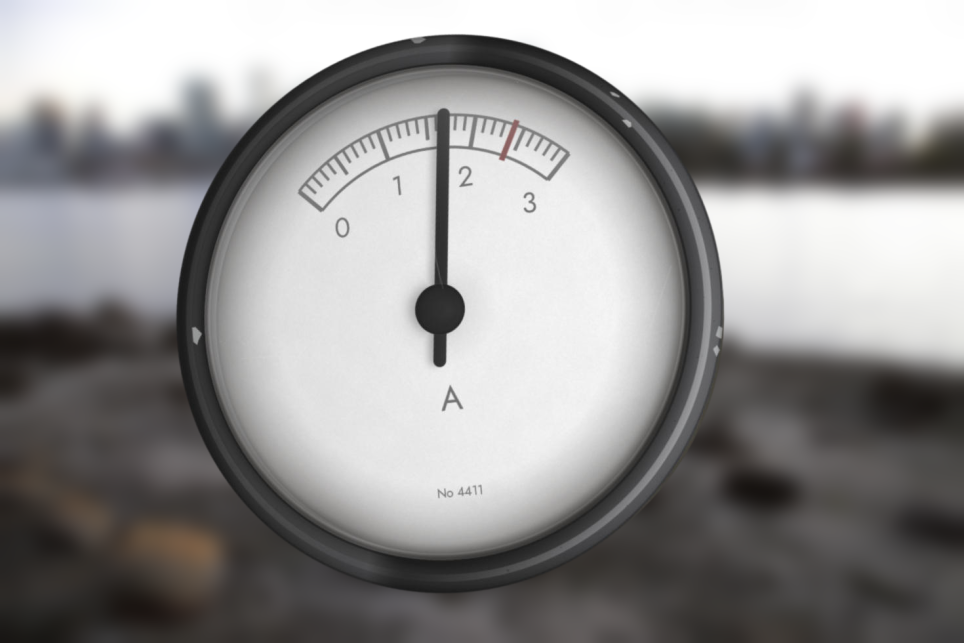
**1.7** A
